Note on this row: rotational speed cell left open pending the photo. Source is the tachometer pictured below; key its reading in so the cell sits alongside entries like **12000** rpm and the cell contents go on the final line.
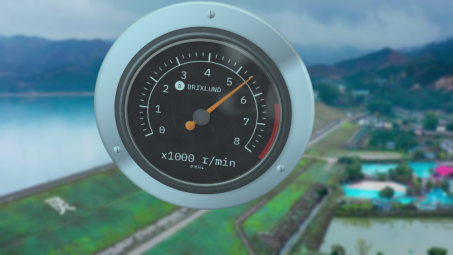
**5400** rpm
